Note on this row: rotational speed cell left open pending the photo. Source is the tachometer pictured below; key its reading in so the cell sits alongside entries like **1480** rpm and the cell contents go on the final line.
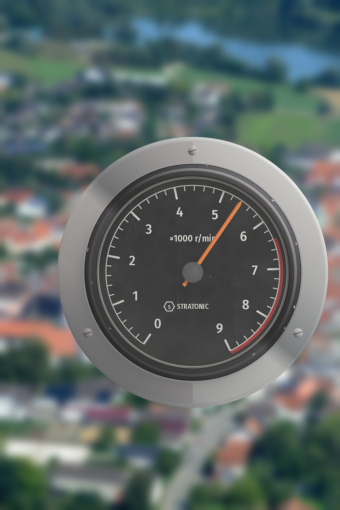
**5400** rpm
